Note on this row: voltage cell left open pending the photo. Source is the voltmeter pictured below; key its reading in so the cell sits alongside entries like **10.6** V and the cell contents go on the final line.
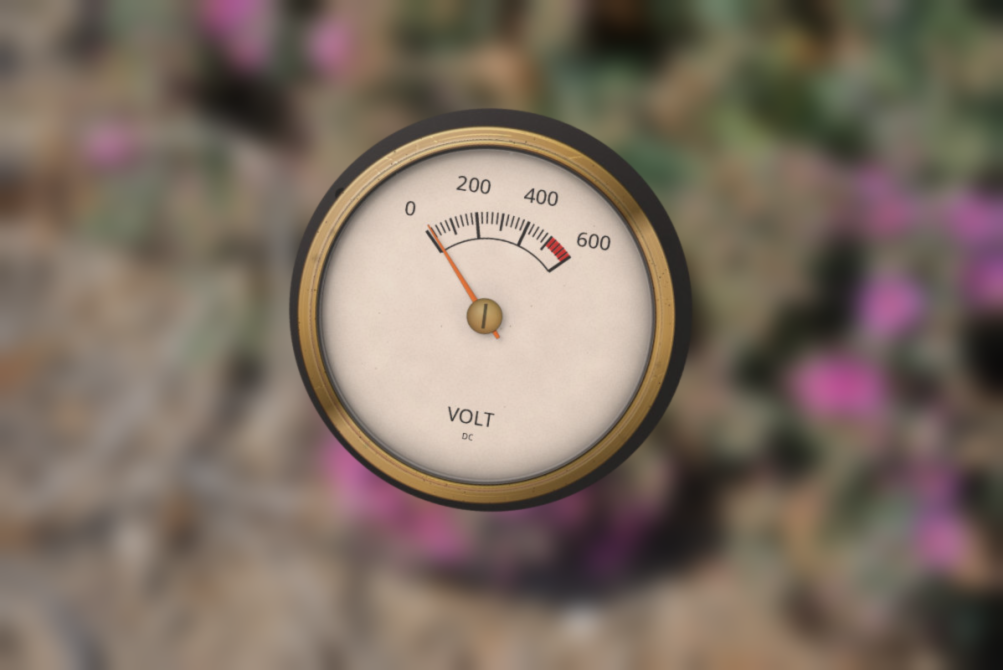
**20** V
